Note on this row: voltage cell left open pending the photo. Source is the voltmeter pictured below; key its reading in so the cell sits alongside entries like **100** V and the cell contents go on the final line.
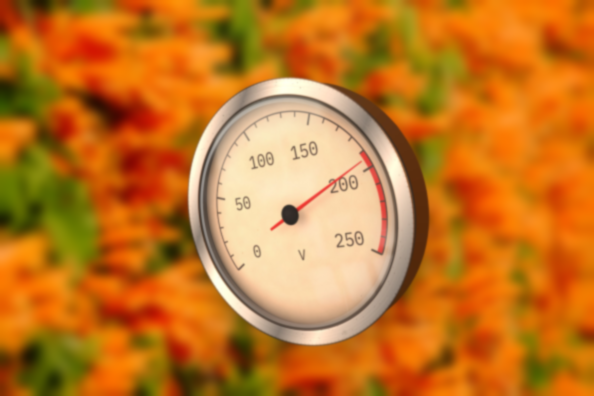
**195** V
